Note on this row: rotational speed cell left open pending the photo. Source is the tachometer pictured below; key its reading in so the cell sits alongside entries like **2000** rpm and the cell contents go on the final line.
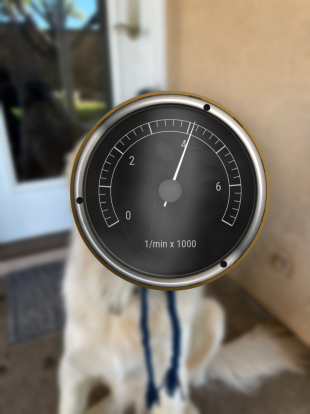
**4100** rpm
